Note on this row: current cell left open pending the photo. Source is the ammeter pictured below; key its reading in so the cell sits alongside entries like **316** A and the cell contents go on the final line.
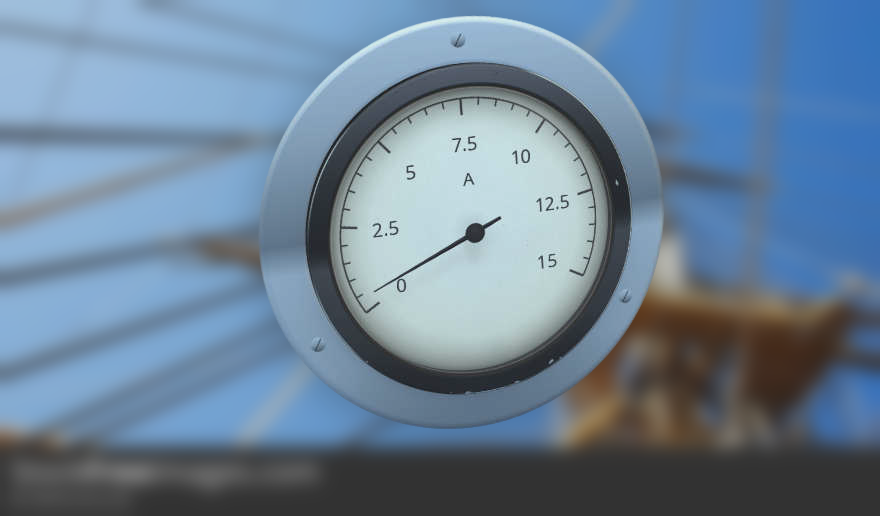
**0.5** A
